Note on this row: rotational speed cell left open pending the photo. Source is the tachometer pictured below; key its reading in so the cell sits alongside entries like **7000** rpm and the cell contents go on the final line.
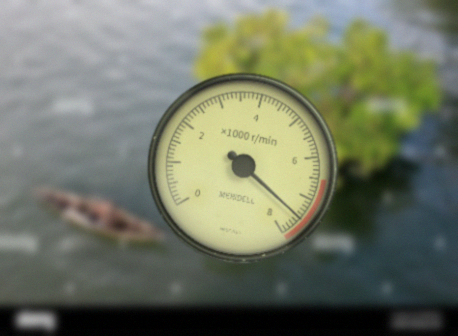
**7500** rpm
